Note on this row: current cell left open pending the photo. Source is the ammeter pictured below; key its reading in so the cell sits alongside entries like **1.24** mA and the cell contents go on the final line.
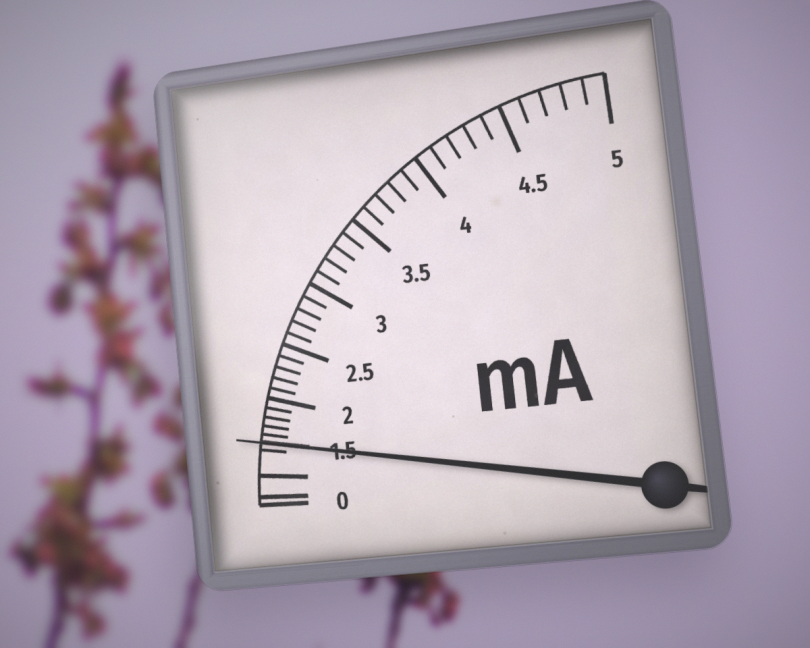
**1.5** mA
